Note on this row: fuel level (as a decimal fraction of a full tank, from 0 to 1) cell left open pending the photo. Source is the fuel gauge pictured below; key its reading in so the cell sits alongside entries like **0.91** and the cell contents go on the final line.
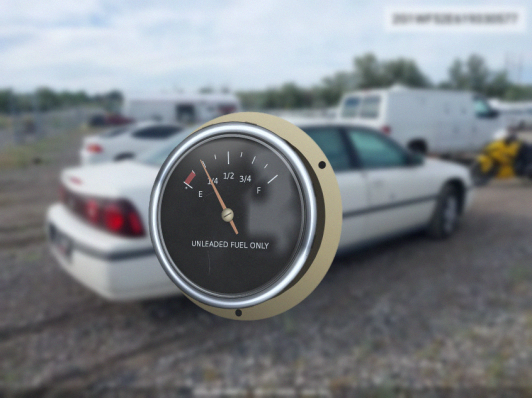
**0.25**
